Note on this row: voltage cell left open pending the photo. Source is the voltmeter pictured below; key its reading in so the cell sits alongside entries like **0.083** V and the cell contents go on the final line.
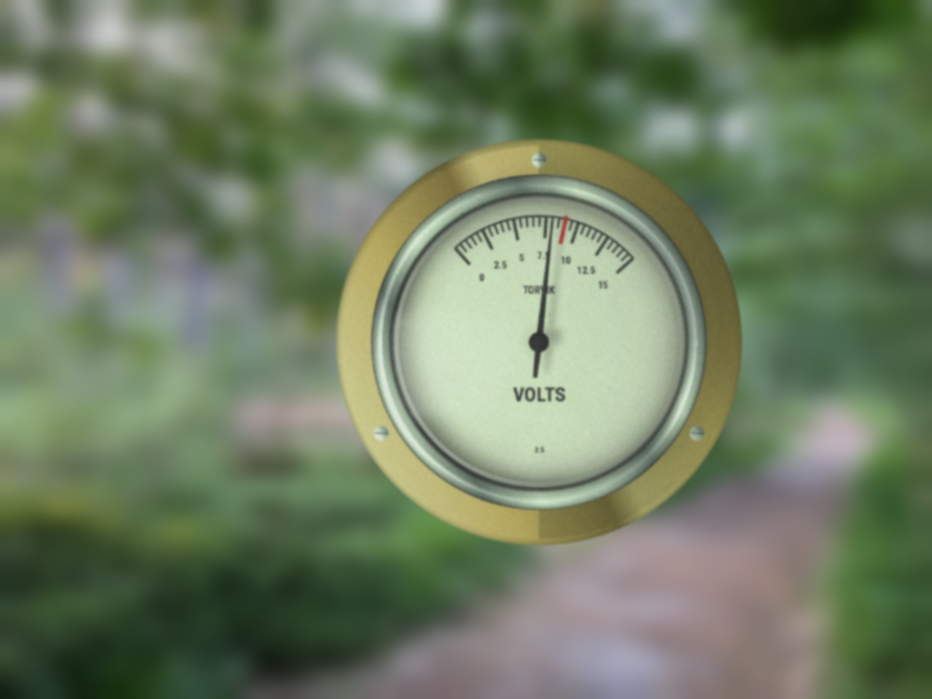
**8** V
